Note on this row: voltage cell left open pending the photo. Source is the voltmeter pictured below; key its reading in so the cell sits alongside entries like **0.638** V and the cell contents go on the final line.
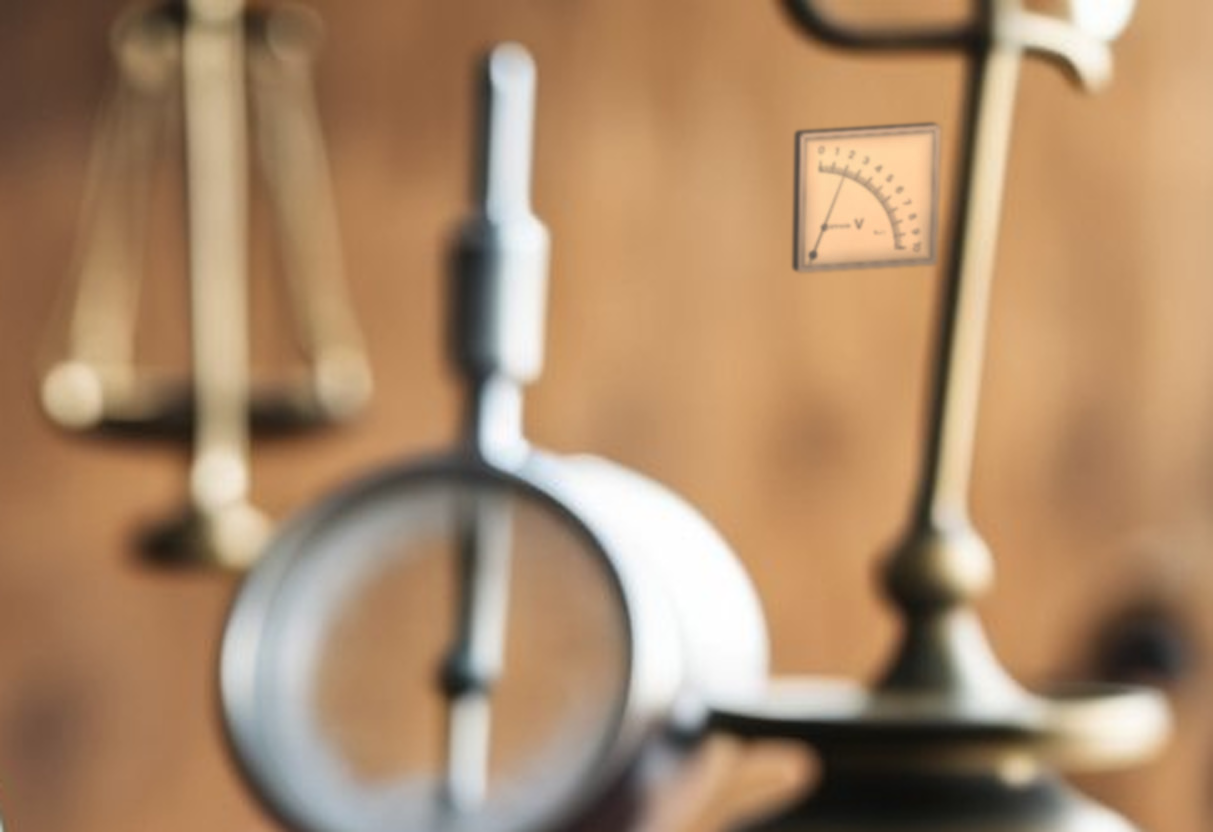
**2** V
